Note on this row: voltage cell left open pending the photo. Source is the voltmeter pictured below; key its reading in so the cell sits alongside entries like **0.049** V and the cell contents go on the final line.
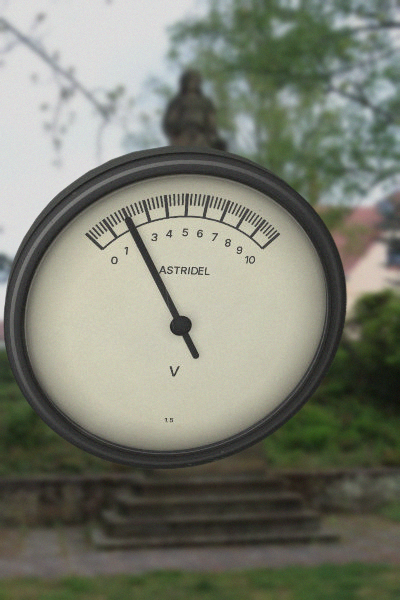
**2** V
